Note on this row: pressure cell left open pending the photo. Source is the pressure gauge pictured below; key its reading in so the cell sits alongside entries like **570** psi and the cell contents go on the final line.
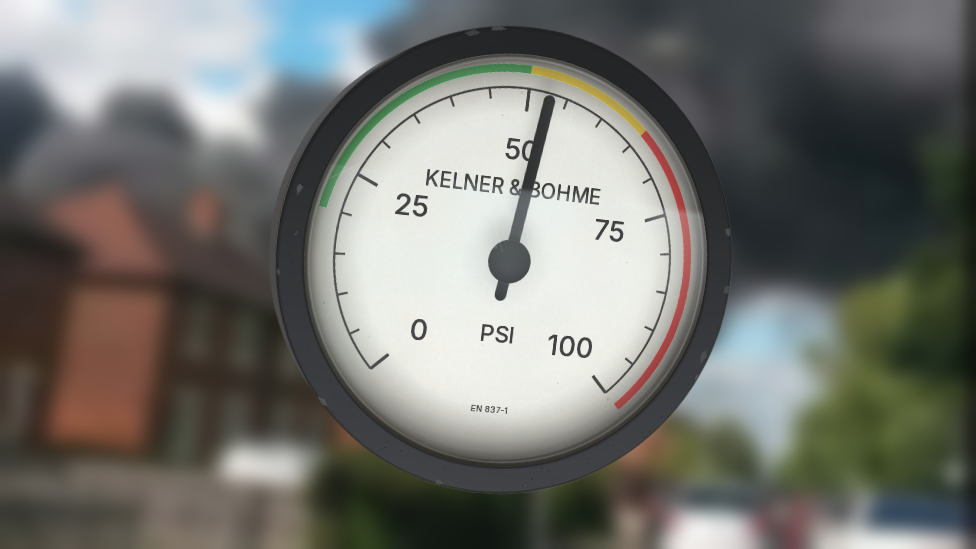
**52.5** psi
